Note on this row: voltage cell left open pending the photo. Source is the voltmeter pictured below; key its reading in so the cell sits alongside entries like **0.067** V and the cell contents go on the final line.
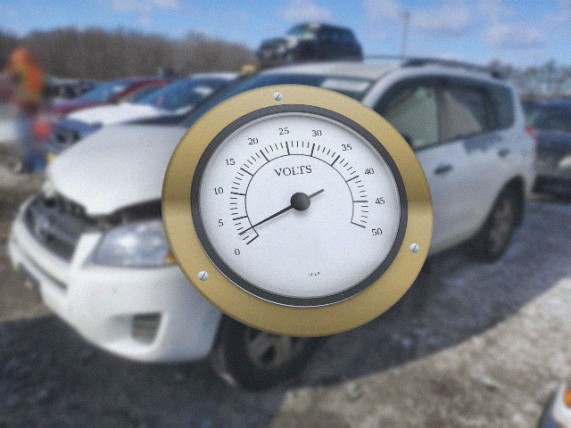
**2** V
